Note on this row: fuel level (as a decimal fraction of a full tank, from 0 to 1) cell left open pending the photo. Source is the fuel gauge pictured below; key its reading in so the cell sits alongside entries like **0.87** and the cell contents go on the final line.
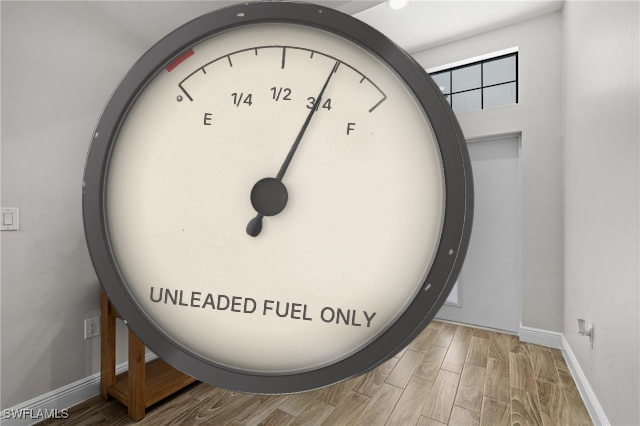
**0.75**
